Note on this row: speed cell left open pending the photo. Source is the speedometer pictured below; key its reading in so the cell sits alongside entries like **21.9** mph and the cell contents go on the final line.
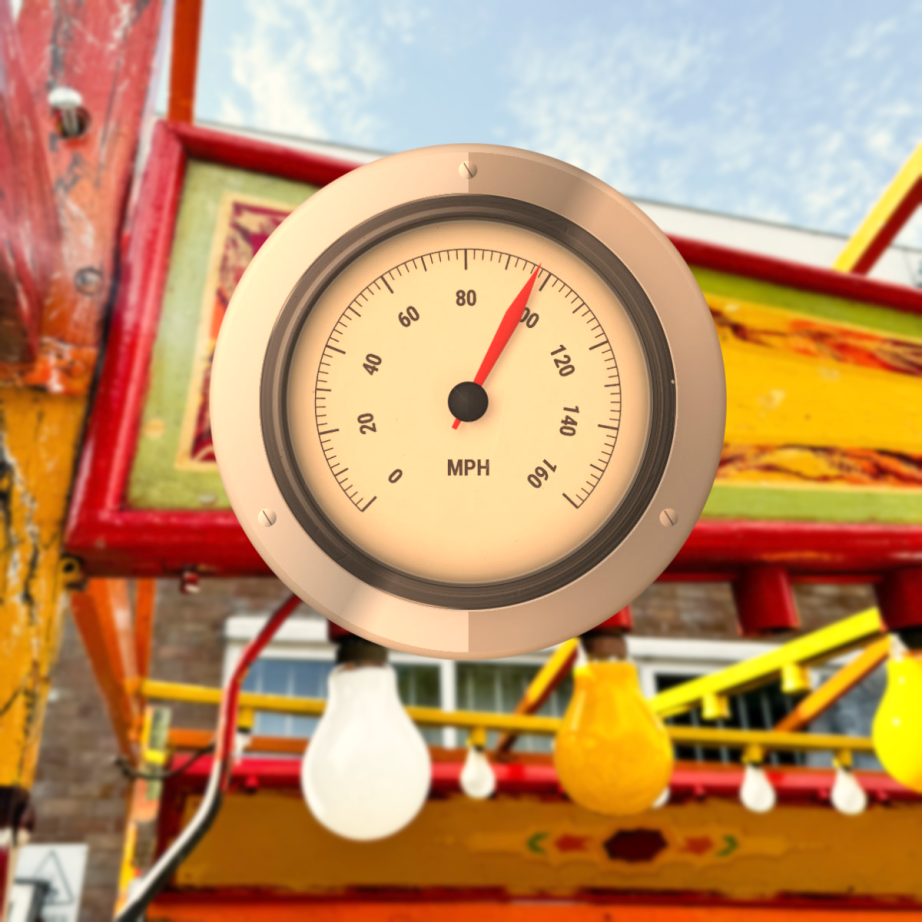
**97** mph
